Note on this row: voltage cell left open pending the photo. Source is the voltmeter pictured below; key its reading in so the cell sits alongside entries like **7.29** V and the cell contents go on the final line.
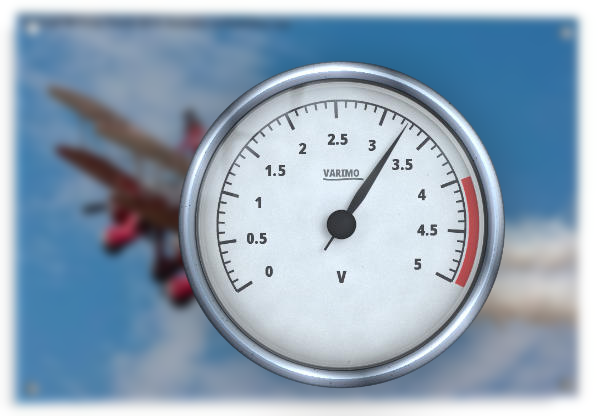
**3.25** V
